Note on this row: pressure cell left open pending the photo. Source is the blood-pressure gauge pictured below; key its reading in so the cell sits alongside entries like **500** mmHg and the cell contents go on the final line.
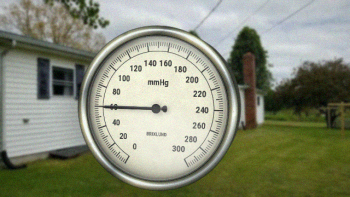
**60** mmHg
